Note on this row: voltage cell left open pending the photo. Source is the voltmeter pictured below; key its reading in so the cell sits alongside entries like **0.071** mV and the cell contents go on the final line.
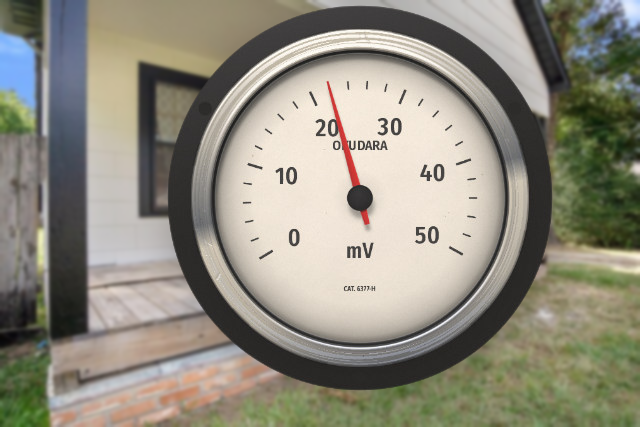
**22** mV
